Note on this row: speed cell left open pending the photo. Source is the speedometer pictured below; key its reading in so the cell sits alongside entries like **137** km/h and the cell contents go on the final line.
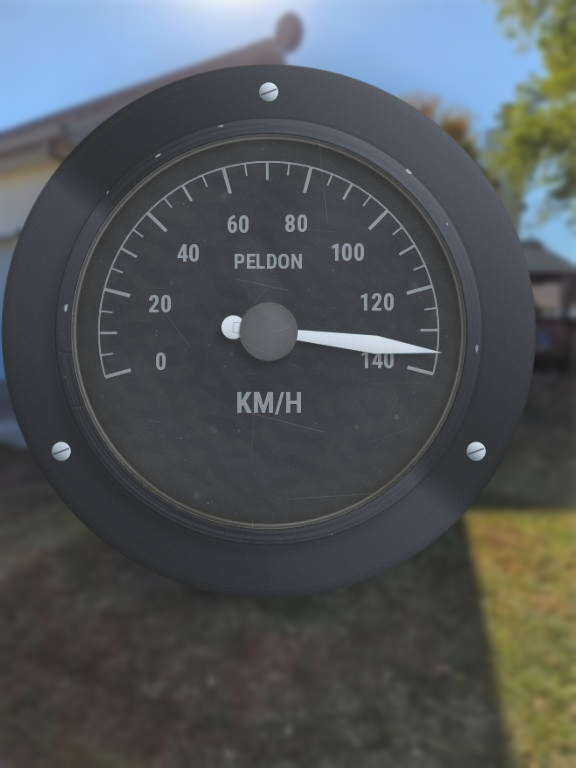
**135** km/h
